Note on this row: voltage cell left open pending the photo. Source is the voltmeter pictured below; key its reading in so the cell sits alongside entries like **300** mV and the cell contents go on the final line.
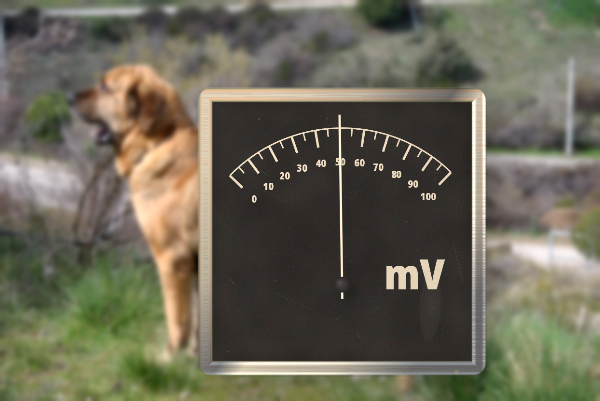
**50** mV
